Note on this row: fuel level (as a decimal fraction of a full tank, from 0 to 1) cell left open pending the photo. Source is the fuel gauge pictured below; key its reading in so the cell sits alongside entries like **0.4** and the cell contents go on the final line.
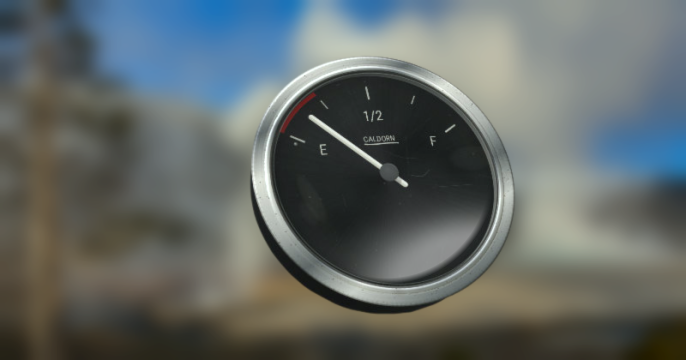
**0.125**
